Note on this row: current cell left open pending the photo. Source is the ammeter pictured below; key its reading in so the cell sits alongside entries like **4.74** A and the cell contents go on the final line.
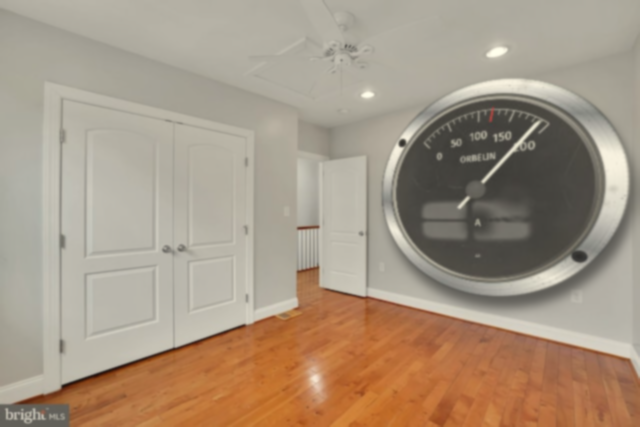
**190** A
